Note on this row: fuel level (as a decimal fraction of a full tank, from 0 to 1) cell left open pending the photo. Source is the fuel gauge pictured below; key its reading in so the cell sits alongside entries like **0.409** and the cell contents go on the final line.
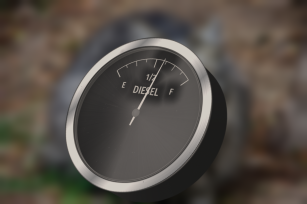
**0.625**
